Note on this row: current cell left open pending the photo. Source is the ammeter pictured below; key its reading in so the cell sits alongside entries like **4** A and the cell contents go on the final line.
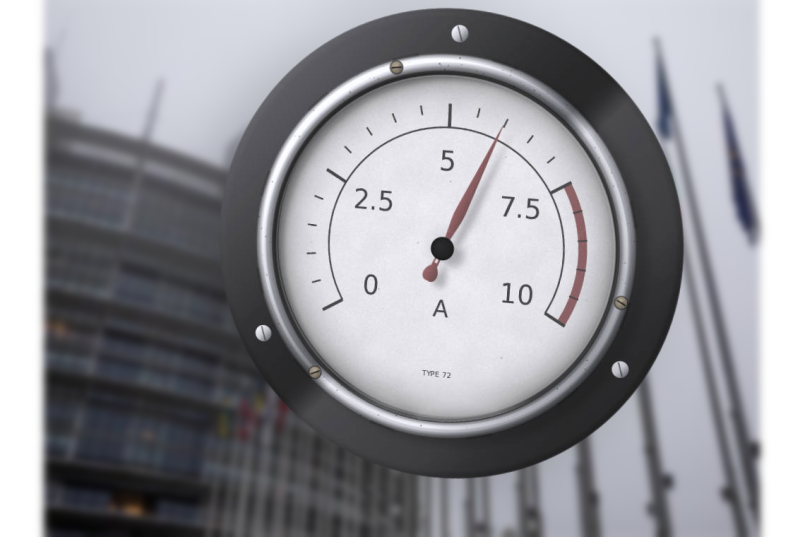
**6** A
